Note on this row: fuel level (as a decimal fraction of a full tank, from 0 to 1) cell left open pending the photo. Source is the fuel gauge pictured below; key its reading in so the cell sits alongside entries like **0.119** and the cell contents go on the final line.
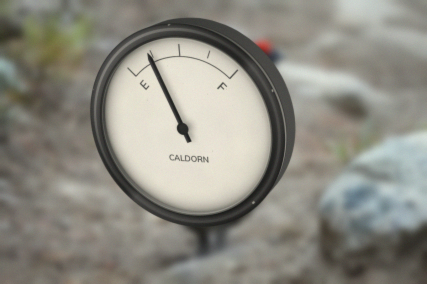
**0.25**
